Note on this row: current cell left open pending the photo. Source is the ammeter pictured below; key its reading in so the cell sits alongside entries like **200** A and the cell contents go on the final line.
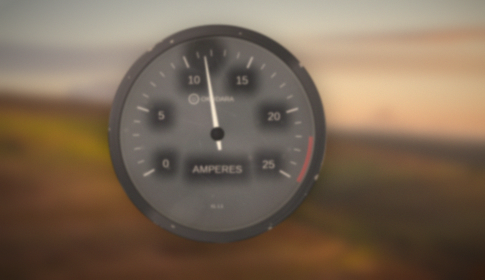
**11.5** A
